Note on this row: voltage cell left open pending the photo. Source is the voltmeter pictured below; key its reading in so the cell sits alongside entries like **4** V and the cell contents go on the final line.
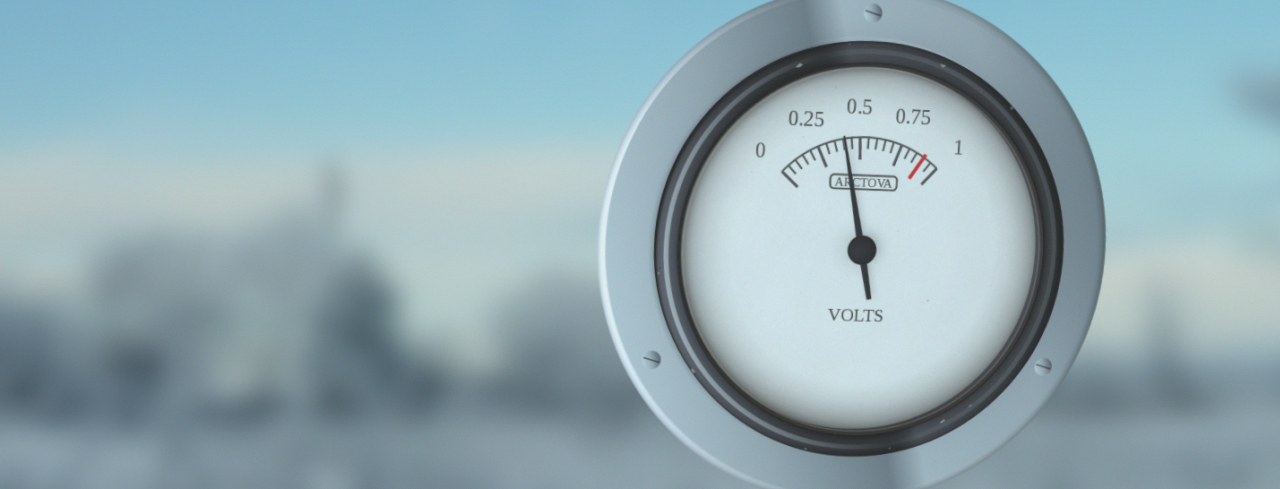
**0.4** V
